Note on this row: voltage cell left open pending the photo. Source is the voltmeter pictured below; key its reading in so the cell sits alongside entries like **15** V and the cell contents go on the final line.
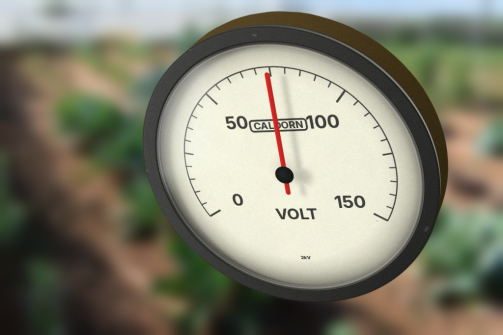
**75** V
